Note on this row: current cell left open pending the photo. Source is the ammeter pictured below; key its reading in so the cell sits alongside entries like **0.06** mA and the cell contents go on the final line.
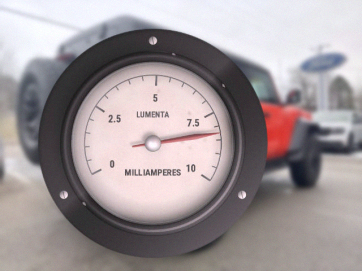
**8.25** mA
